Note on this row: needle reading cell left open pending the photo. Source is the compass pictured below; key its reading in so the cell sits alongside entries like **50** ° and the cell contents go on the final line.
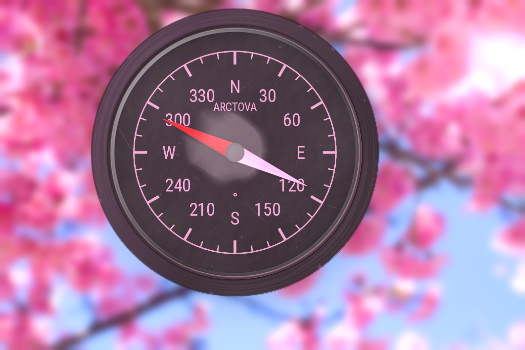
**295** °
